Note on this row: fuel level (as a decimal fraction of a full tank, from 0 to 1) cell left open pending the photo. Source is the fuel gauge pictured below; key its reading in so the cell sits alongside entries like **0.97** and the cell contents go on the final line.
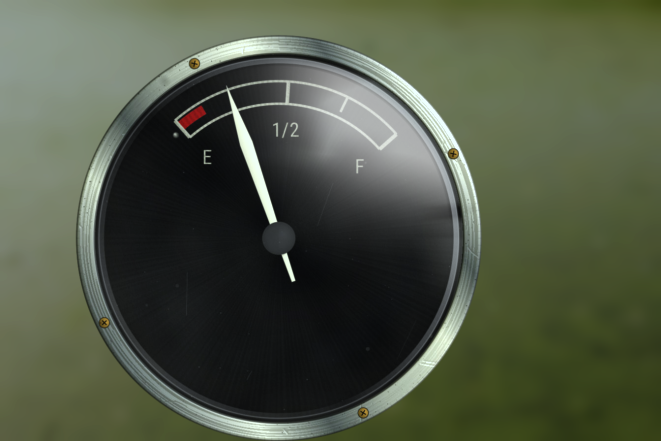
**0.25**
